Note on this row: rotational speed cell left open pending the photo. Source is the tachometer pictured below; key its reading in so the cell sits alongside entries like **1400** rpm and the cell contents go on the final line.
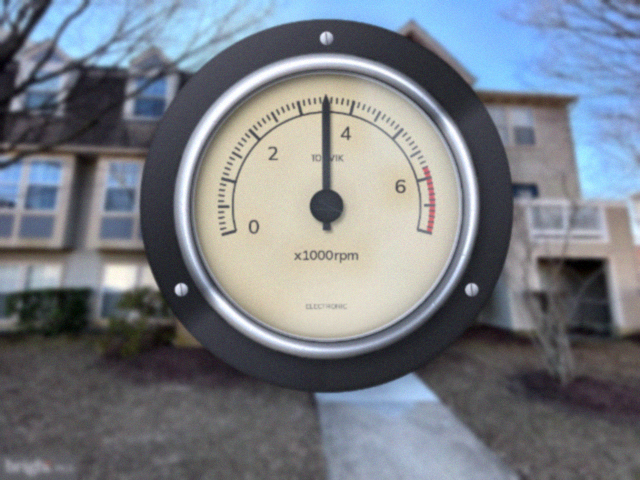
**3500** rpm
